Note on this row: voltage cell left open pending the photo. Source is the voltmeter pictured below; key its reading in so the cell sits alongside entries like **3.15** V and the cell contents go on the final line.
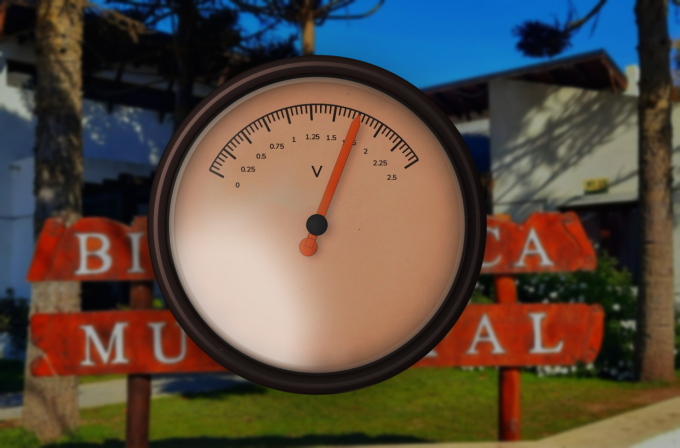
**1.75** V
